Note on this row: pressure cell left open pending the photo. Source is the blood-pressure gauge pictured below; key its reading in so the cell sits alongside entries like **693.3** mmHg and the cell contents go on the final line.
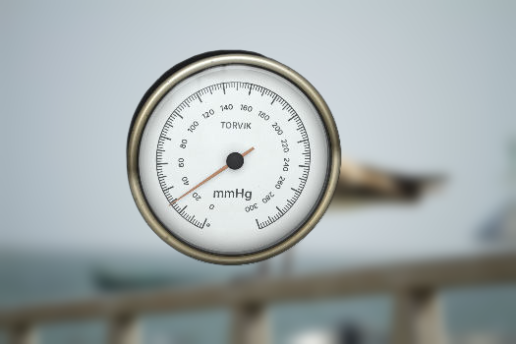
**30** mmHg
